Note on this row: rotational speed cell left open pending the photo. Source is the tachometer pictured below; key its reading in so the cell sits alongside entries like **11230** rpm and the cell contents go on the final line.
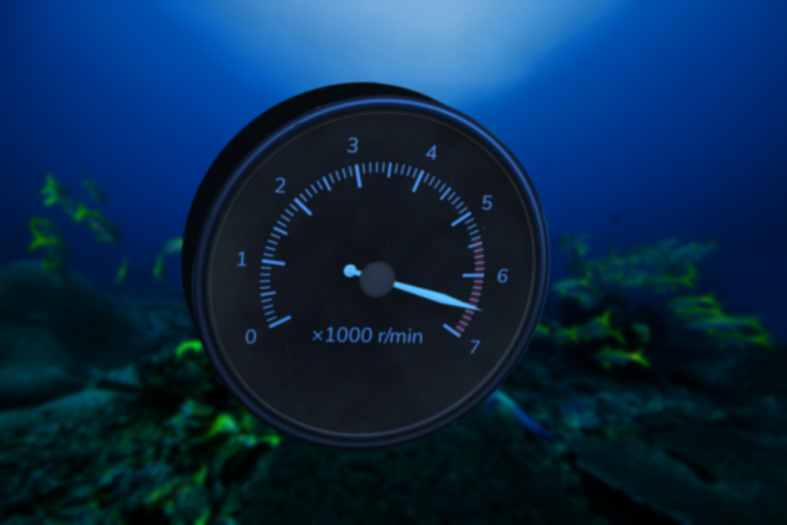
**6500** rpm
